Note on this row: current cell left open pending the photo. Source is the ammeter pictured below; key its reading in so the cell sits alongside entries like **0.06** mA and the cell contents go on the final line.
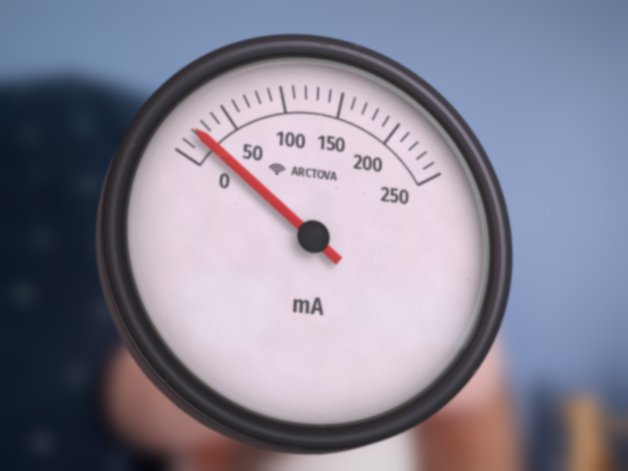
**20** mA
